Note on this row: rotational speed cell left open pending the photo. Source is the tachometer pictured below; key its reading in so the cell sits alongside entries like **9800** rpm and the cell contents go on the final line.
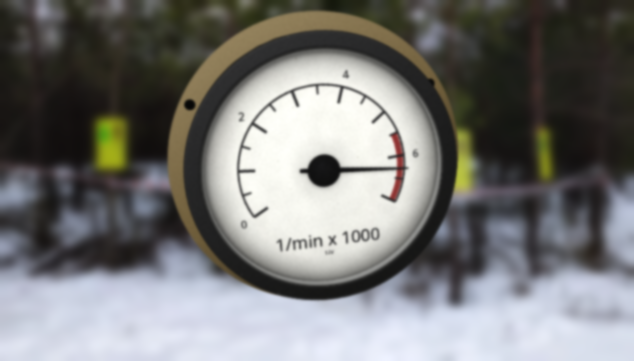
**6250** rpm
